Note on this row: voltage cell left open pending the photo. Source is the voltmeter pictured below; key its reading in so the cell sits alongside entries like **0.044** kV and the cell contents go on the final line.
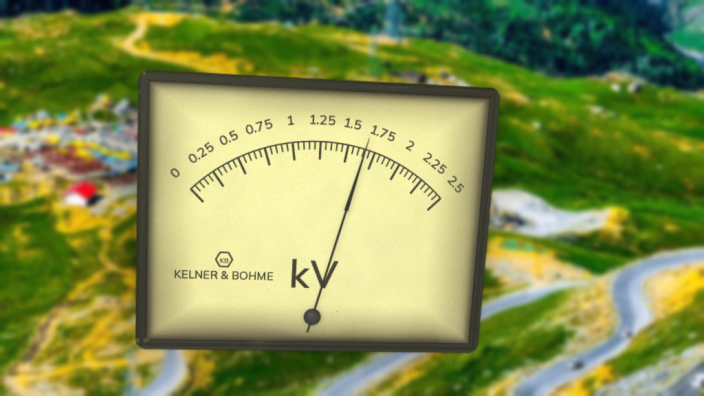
**1.65** kV
